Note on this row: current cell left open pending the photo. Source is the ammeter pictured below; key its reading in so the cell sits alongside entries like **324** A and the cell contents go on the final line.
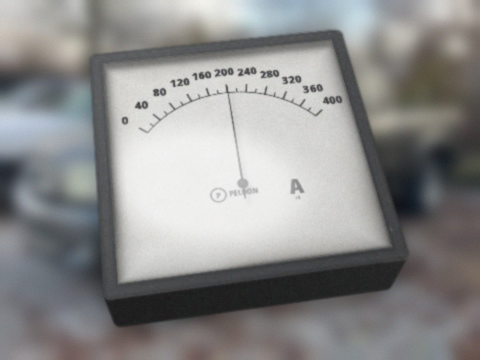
**200** A
